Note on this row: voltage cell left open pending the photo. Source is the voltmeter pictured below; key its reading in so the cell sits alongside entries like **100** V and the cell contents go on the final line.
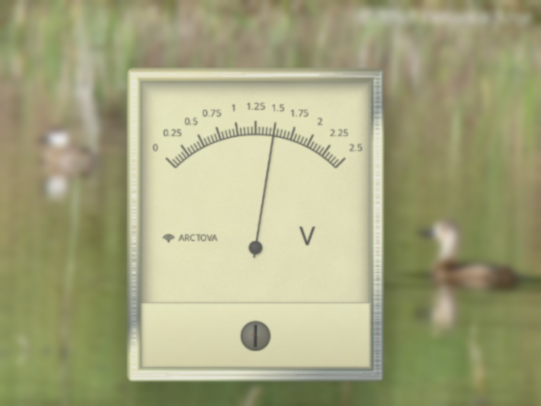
**1.5** V
